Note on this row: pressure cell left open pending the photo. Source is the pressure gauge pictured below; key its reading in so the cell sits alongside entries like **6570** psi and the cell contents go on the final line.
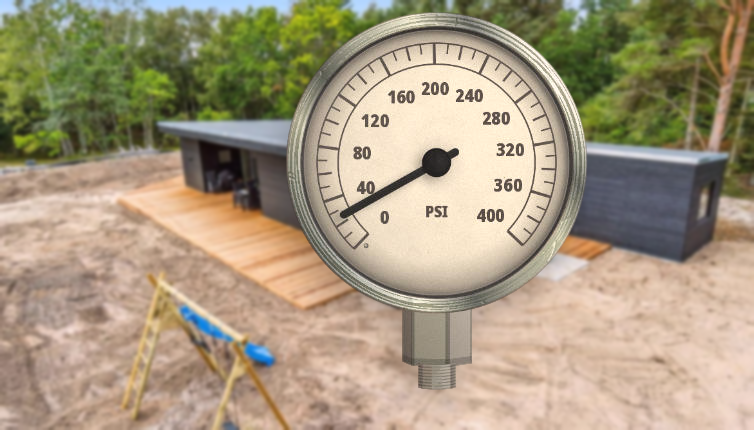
**25** psi
